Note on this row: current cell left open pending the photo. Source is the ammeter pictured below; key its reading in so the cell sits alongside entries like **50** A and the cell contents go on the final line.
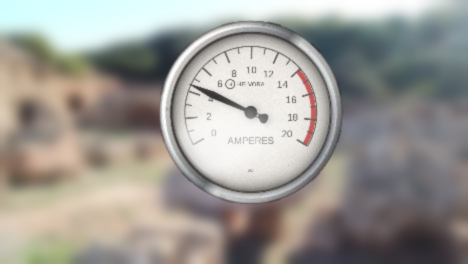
**4.5** A
